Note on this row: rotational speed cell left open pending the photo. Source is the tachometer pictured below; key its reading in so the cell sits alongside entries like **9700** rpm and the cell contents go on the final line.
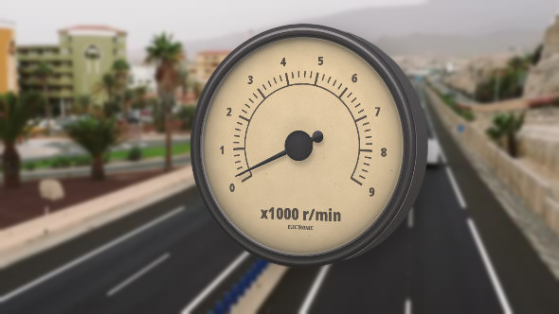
**200** rpm
